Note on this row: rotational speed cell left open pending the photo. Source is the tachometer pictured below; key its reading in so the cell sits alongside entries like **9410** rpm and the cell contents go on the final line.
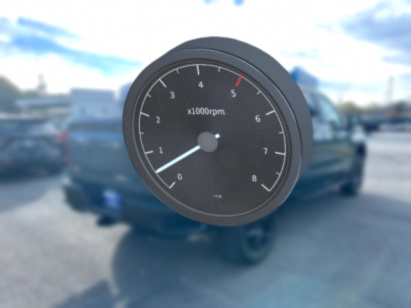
**500** rpm
